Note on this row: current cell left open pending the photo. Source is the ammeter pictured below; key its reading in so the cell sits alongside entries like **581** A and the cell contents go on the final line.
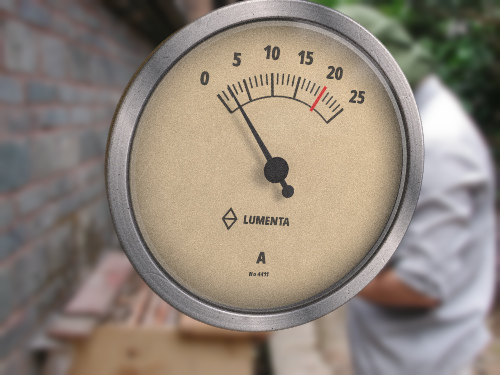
**2** A
